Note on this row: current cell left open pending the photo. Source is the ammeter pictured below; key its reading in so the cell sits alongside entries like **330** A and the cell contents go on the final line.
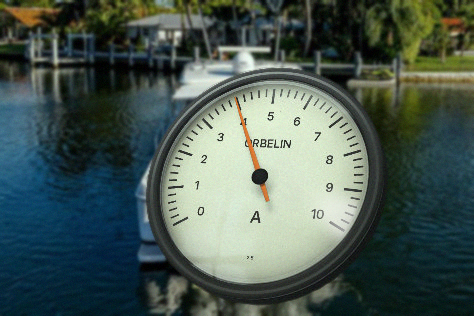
**4** A
